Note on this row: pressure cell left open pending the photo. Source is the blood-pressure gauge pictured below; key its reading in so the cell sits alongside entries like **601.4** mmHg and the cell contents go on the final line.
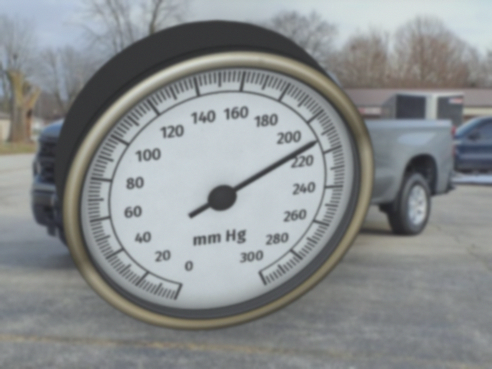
**210** mmHg
